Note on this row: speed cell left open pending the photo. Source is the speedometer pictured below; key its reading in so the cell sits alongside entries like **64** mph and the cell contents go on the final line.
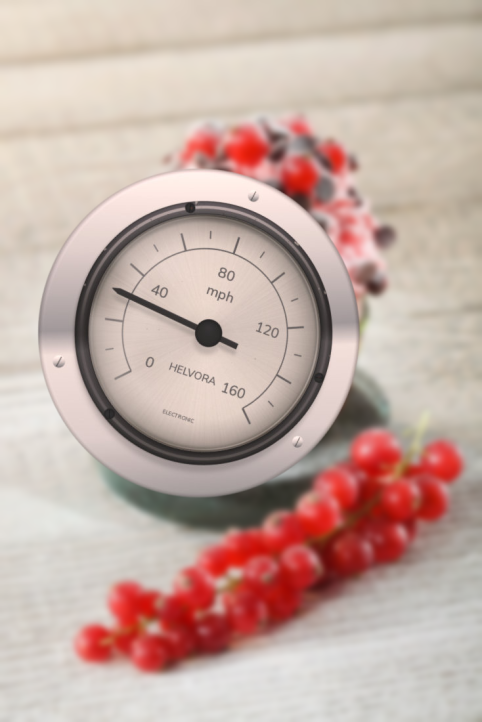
**30** mph
